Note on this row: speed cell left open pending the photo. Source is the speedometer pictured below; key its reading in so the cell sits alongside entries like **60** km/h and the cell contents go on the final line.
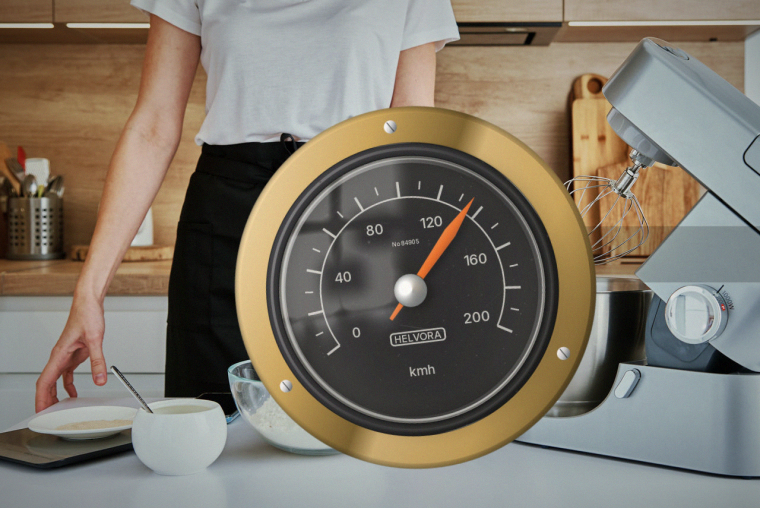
**135** km/h
